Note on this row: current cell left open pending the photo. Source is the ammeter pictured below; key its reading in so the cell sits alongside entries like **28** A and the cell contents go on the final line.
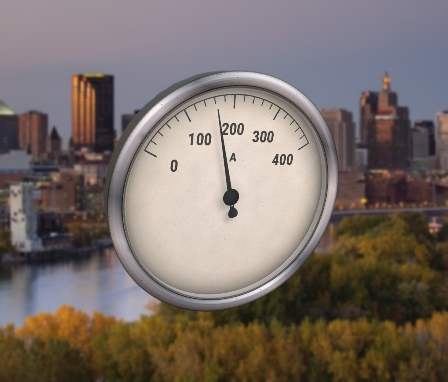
**160** A
